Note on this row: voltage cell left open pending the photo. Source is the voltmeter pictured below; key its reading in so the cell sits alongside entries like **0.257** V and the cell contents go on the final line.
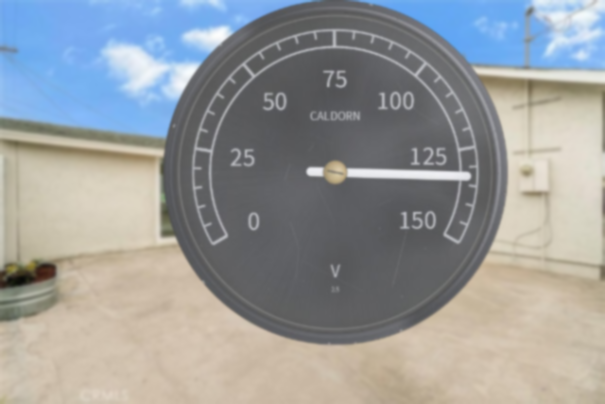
**132.5** V
